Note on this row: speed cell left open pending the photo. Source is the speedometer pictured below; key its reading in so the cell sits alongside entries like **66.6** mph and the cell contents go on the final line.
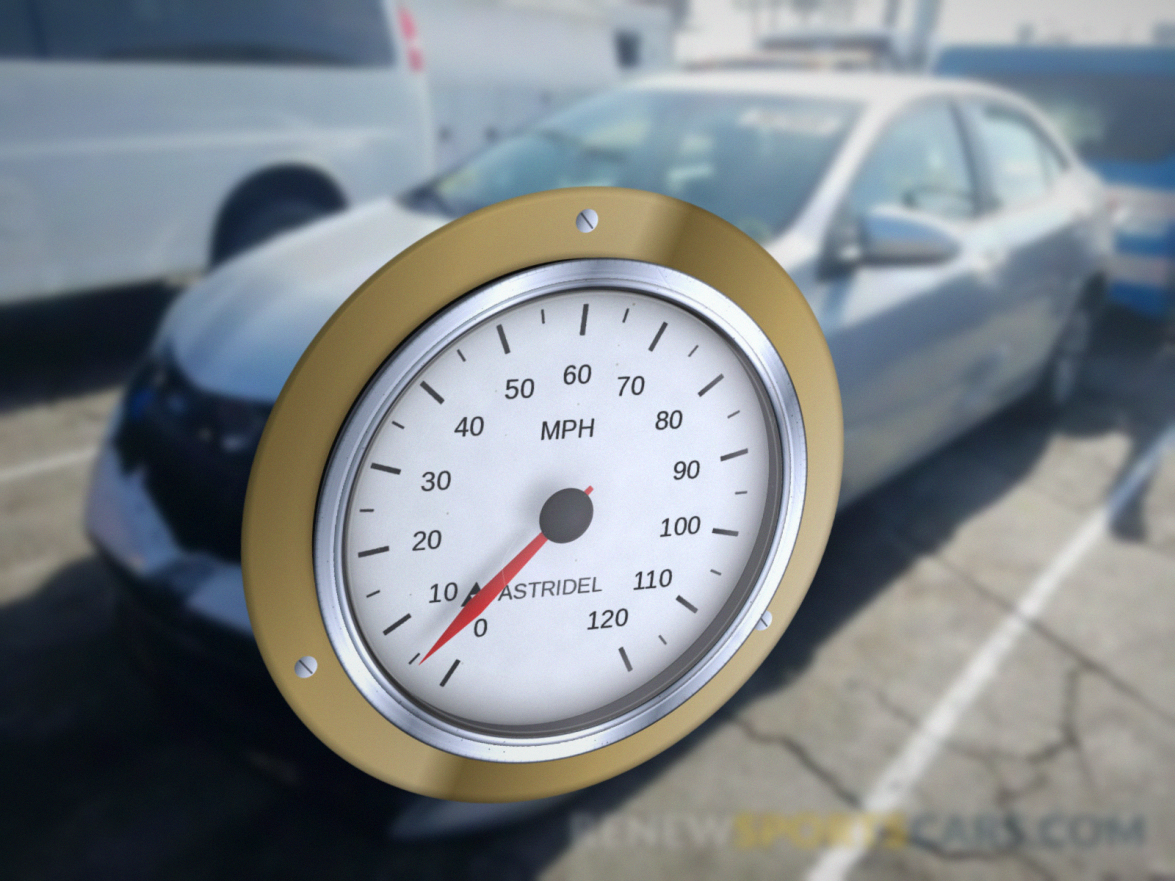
**5** mph
